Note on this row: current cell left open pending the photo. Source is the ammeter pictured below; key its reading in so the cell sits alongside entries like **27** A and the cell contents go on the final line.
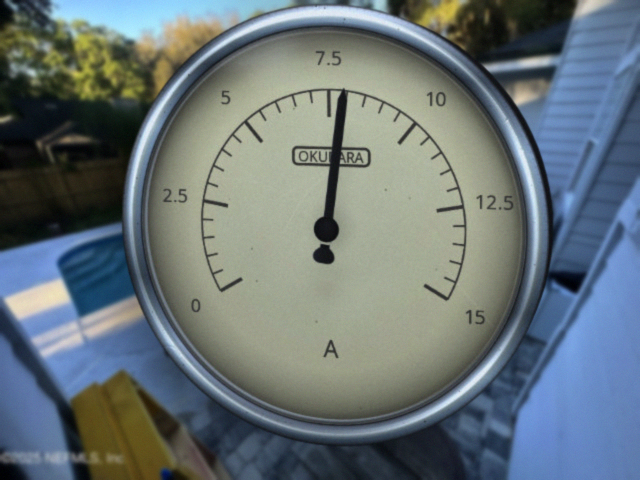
**8** A
